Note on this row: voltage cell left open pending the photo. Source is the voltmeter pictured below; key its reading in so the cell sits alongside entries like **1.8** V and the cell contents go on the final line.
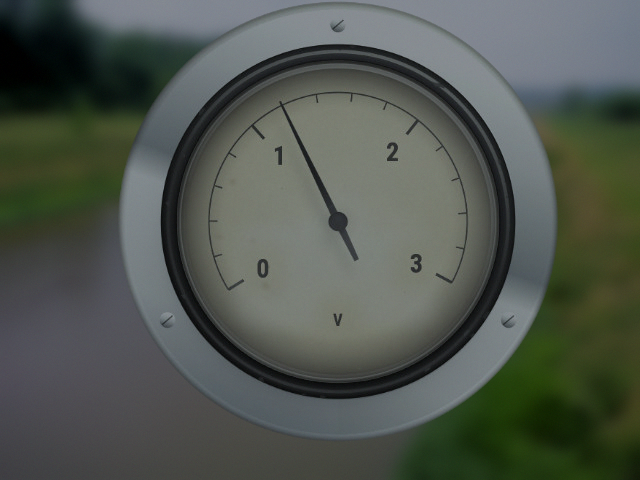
**1.2** V
